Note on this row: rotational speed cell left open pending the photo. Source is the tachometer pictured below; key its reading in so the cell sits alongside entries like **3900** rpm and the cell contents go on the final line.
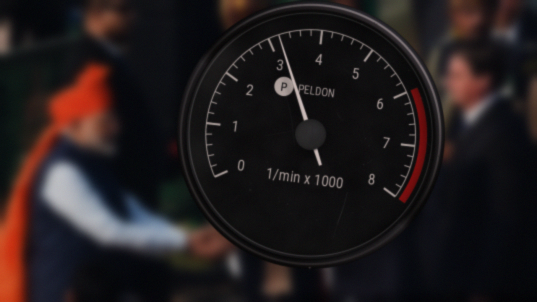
**3200** rpm
